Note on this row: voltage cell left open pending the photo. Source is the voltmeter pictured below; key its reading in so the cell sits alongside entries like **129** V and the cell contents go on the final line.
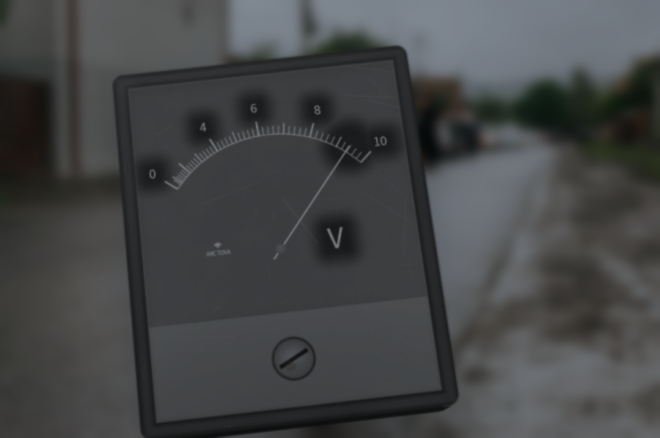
**9.4** V
